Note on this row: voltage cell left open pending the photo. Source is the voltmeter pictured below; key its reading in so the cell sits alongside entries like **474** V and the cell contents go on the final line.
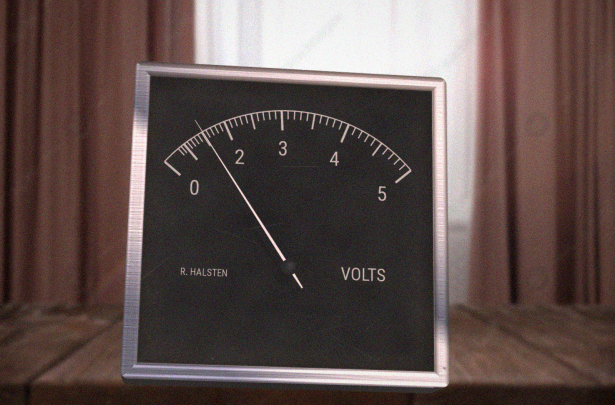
**1.5** V
